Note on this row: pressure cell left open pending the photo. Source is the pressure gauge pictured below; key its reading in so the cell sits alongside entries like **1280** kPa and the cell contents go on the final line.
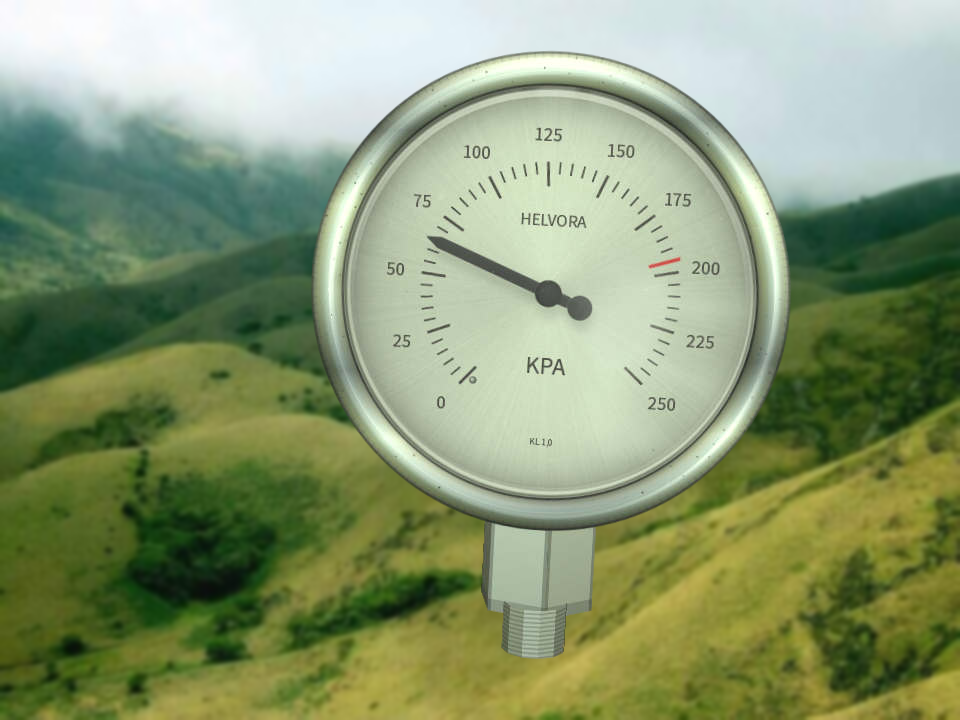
**65** kPa
